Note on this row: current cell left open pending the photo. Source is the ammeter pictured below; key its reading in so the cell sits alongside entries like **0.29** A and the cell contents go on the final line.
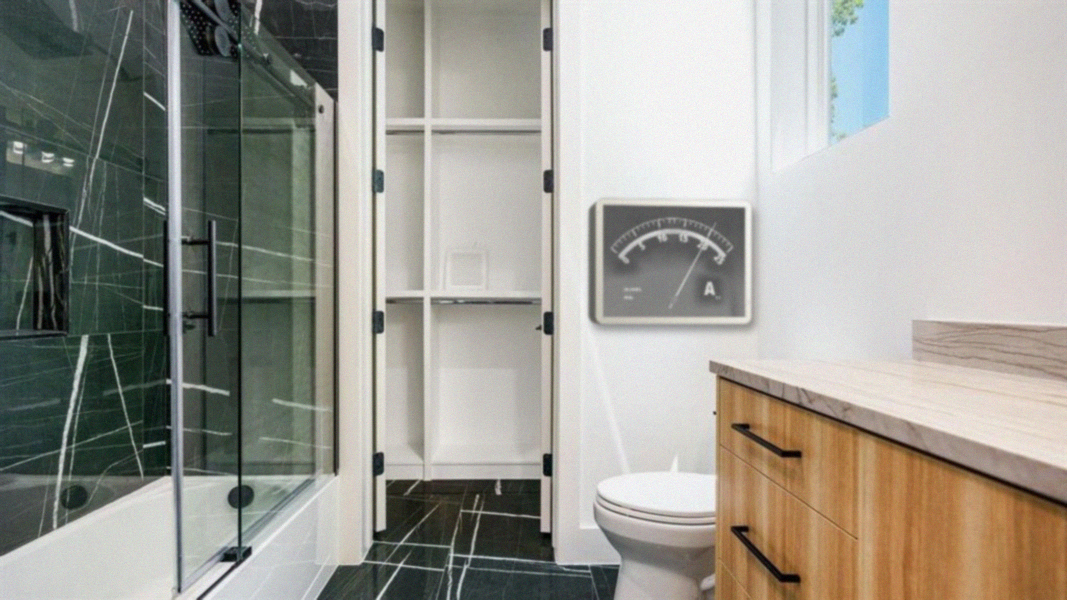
**20** A
